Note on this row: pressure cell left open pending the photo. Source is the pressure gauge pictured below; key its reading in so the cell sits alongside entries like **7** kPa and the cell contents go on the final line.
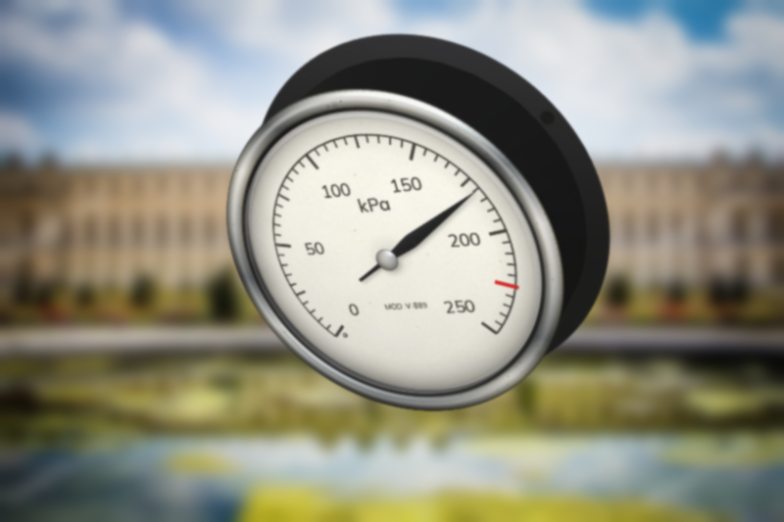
**180** kPa
